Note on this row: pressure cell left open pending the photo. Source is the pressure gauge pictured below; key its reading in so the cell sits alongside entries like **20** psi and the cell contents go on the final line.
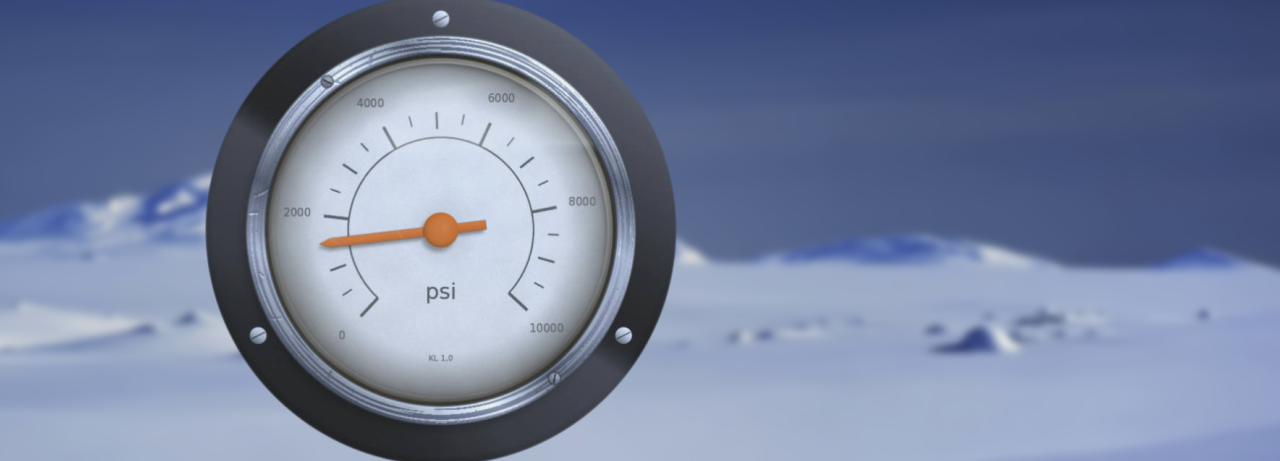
**1500** psi
